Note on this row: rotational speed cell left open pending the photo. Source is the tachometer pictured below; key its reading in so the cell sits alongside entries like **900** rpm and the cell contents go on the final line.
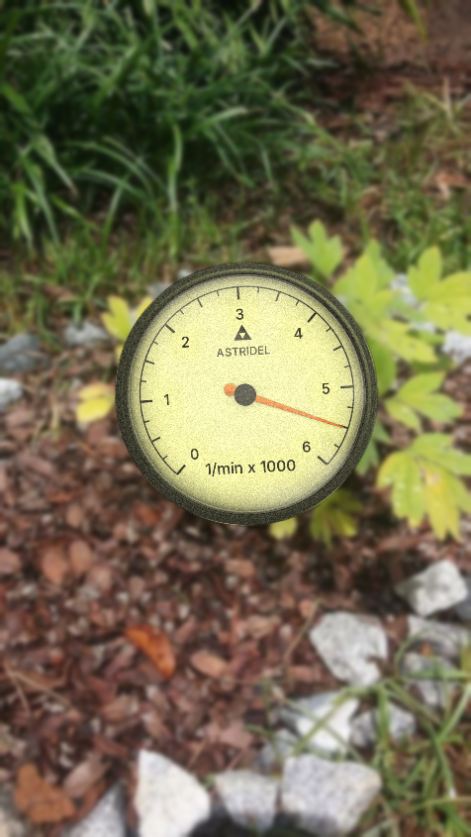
**5500** rpm
